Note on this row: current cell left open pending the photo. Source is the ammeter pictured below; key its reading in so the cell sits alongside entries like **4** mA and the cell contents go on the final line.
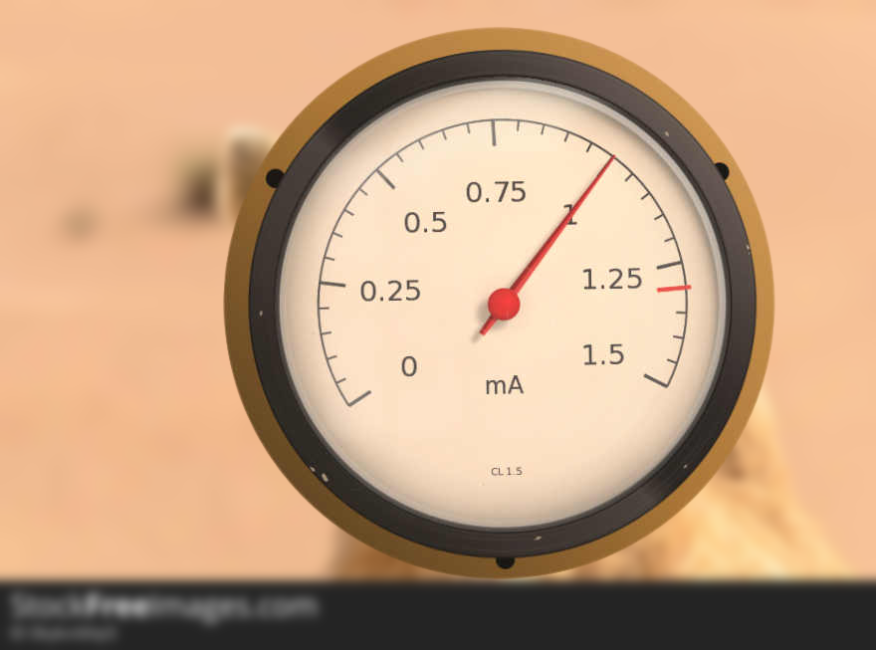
**1** mA
